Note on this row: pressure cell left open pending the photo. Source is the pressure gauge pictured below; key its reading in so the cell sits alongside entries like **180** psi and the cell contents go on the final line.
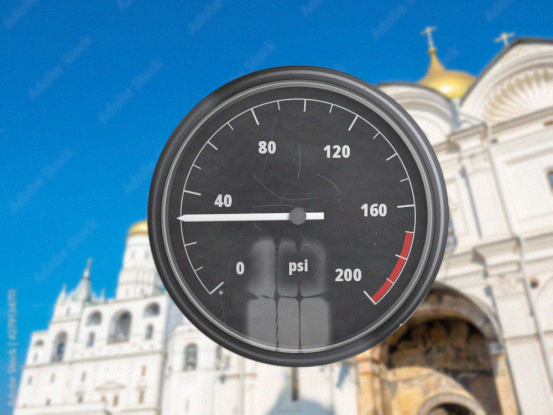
**30** psi
